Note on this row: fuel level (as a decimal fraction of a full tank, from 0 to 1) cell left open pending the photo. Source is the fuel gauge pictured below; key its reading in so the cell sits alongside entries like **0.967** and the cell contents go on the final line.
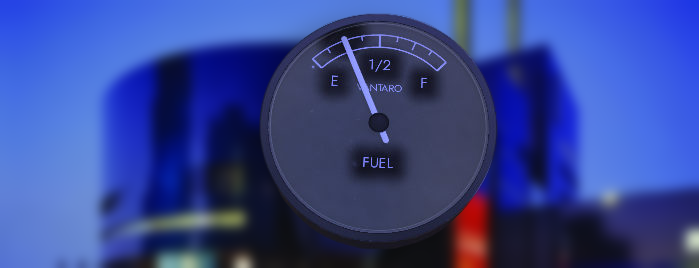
**0.25**
